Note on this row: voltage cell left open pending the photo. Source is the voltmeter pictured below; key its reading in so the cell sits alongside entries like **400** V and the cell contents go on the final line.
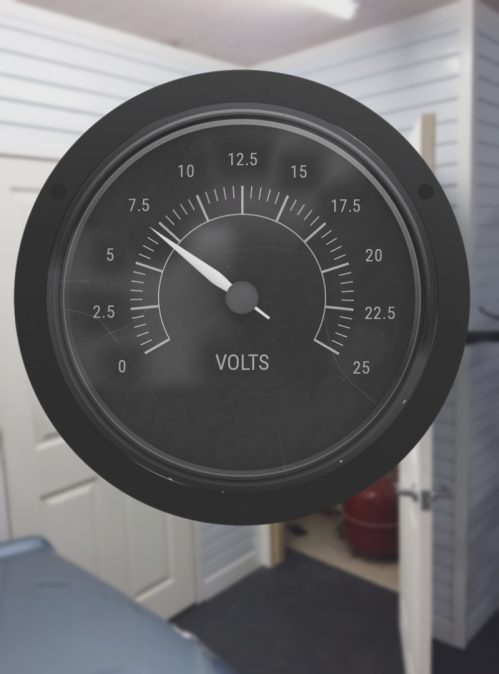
**7** V
